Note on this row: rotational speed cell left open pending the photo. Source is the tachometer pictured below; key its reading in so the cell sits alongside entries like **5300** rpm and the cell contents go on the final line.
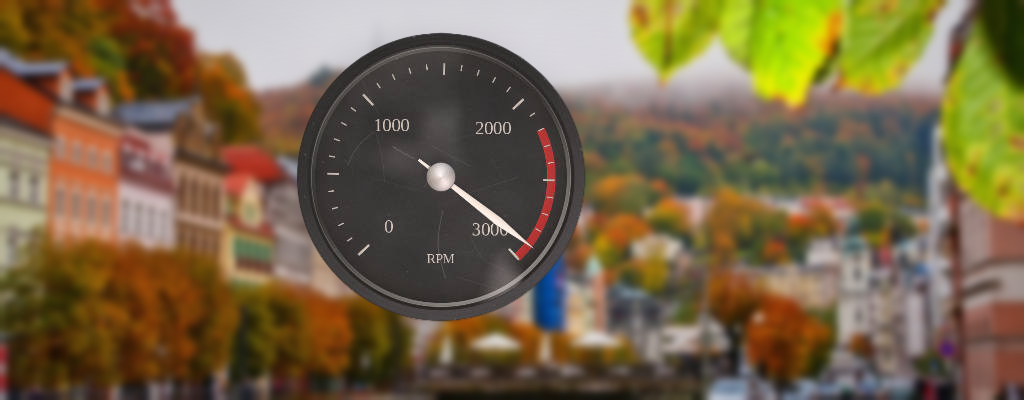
**2900** rpm
